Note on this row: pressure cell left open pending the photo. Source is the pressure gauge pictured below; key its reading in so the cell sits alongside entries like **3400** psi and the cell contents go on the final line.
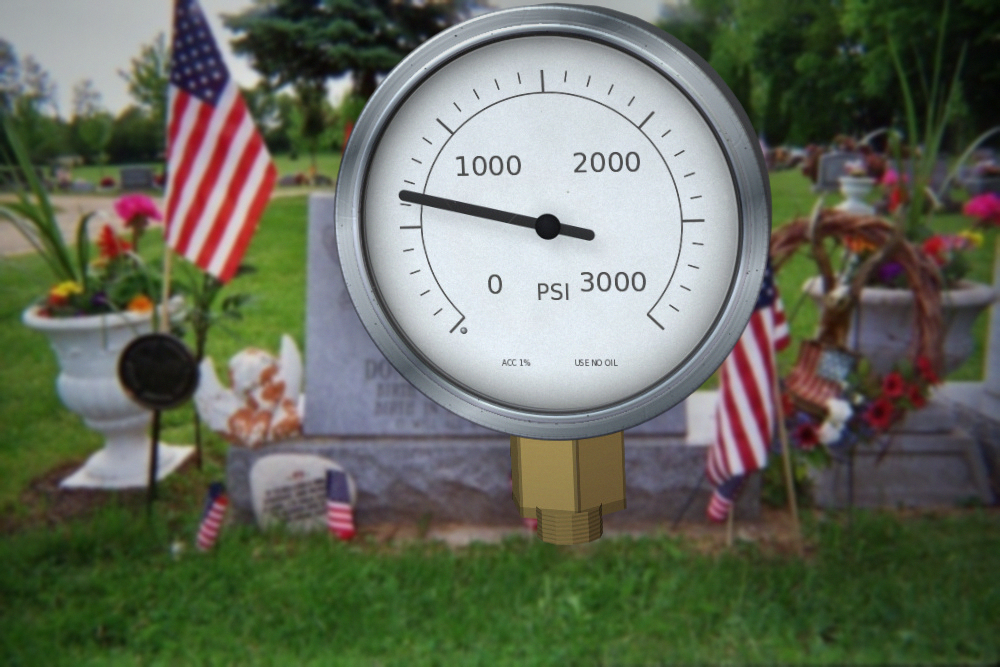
**650** psi
